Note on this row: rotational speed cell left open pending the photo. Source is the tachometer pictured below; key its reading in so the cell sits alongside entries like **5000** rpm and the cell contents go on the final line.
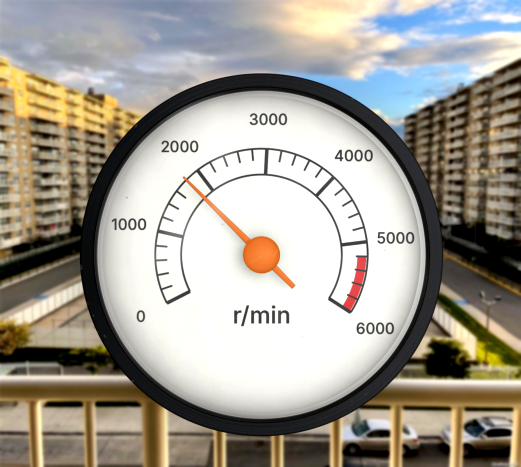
**1800** rpm
